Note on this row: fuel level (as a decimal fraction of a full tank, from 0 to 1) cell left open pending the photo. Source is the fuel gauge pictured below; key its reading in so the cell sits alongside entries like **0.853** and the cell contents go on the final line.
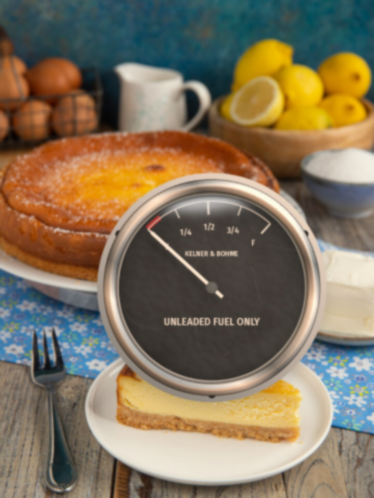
**0**
